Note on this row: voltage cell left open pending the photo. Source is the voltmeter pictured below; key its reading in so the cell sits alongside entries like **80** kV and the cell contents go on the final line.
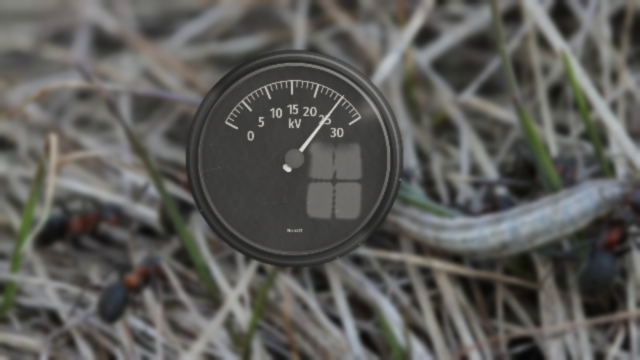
**25** kV
